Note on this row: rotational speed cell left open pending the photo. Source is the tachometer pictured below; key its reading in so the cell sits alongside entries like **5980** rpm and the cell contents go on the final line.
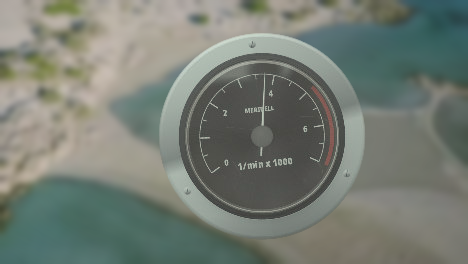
**3750** rpm
